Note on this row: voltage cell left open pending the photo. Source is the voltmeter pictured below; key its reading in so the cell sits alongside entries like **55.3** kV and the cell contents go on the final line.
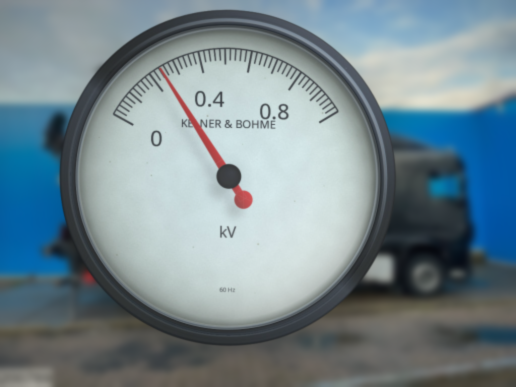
**0.24** kV
